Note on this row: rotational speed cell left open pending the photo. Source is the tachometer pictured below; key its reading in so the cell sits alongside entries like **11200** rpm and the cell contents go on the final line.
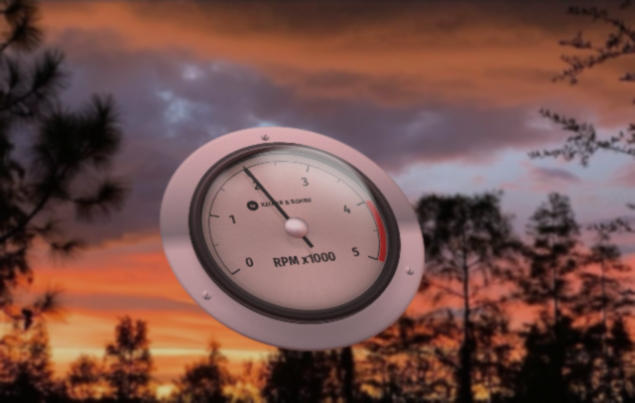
**2000** rpm
